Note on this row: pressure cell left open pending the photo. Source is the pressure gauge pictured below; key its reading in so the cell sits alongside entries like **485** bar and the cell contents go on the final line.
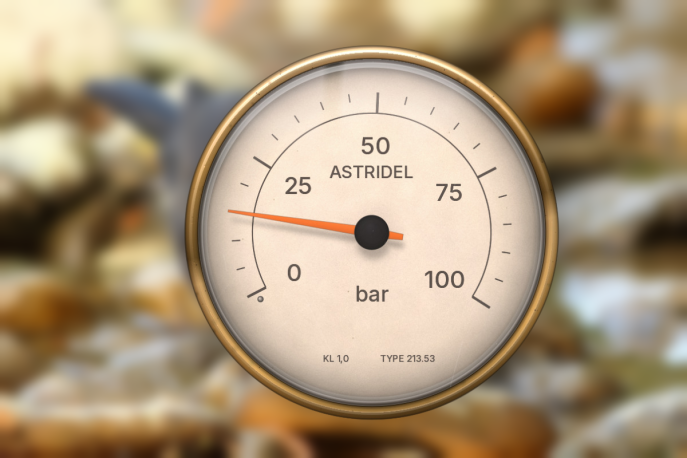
**15** bar
